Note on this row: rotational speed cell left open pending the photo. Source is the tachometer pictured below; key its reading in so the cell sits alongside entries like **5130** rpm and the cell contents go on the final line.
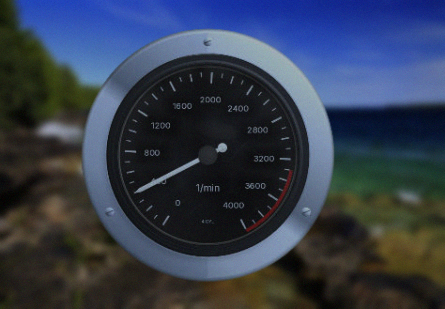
**400** rpm
